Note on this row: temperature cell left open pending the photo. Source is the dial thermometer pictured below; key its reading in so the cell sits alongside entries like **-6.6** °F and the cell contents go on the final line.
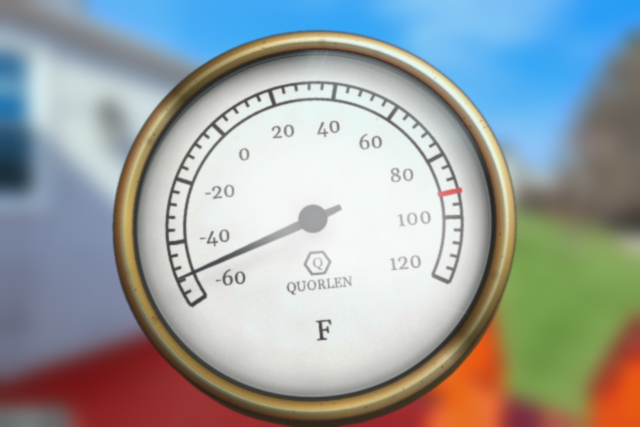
**-52** °F
